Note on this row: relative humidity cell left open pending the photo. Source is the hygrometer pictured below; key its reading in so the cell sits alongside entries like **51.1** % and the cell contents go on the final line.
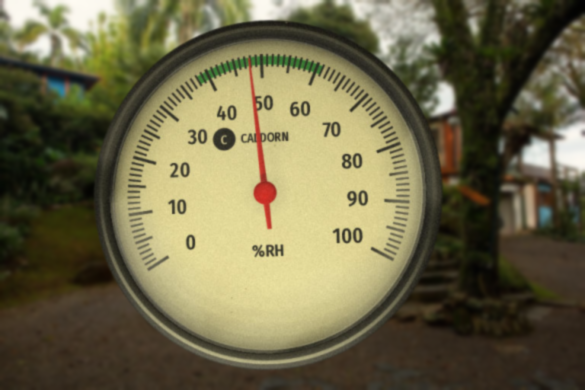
**48** %
